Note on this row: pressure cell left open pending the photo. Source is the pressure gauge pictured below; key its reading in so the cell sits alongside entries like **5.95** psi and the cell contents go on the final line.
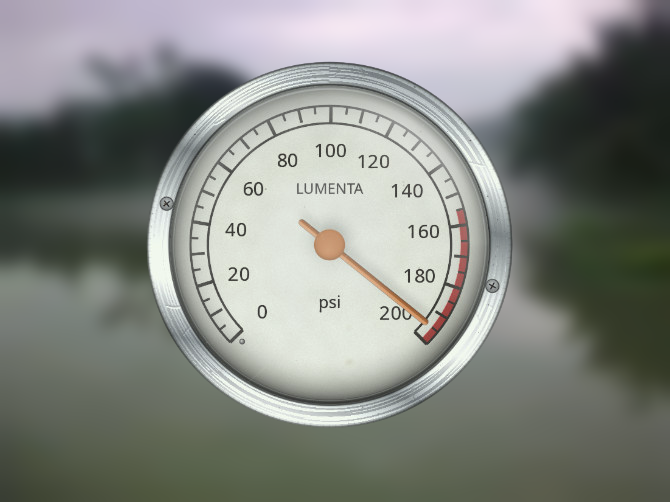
**195** psi
